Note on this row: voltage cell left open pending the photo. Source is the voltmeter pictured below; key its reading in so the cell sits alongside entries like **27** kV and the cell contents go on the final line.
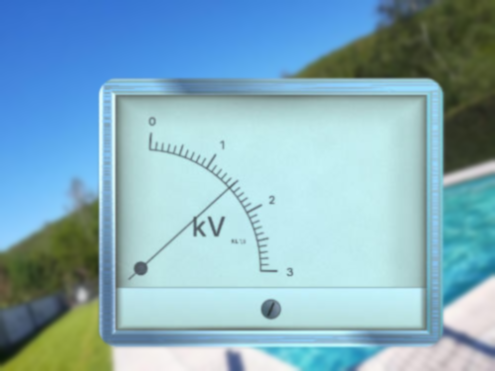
**1.5** kV
